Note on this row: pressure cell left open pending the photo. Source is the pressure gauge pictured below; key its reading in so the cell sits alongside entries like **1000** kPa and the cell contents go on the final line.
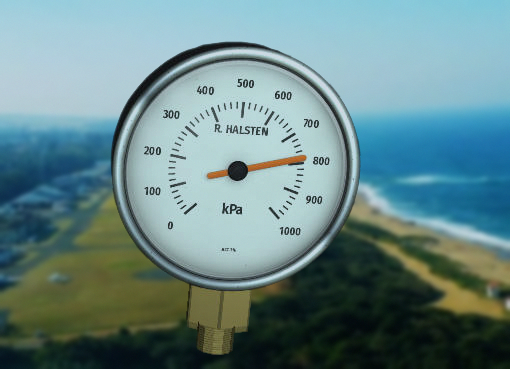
**780** kPa
